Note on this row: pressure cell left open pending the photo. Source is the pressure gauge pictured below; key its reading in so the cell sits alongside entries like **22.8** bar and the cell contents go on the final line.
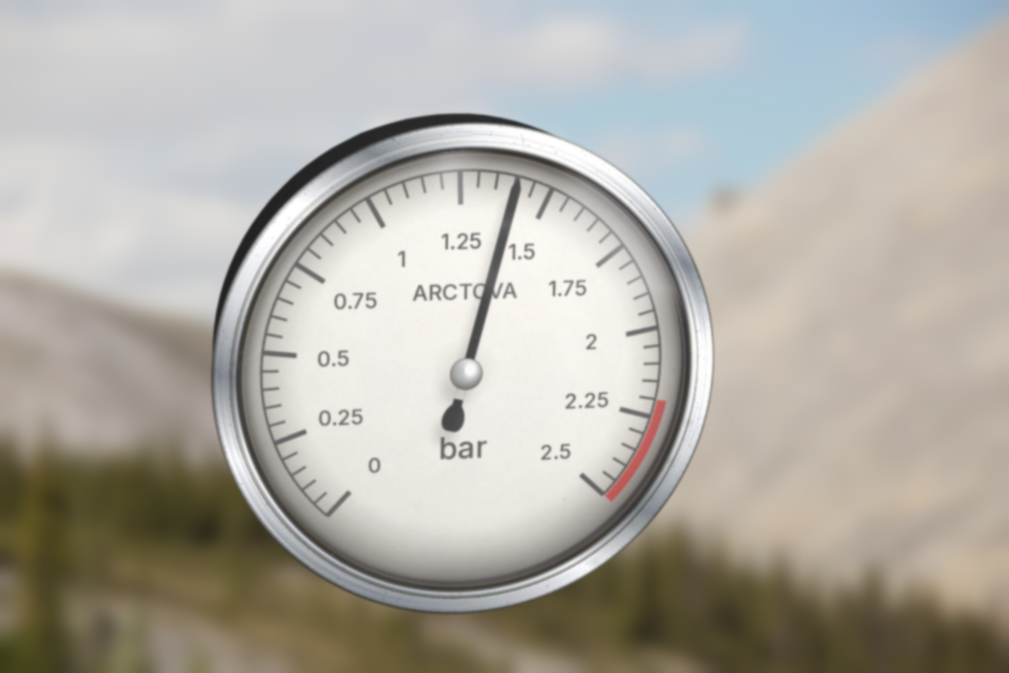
**1.4** bar
